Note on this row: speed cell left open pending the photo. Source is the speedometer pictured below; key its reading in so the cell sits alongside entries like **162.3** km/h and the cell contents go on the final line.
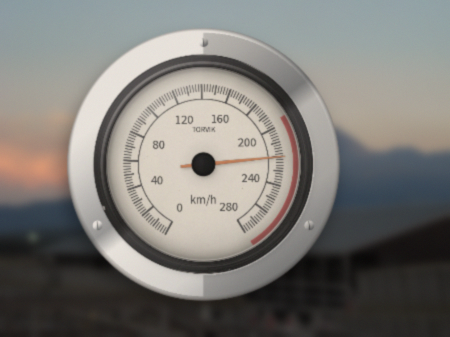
**220** km/h
